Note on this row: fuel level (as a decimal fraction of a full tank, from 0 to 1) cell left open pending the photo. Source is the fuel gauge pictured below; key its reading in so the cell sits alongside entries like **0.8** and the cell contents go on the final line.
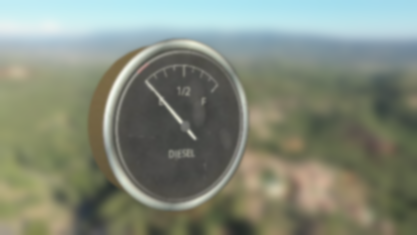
**0**
